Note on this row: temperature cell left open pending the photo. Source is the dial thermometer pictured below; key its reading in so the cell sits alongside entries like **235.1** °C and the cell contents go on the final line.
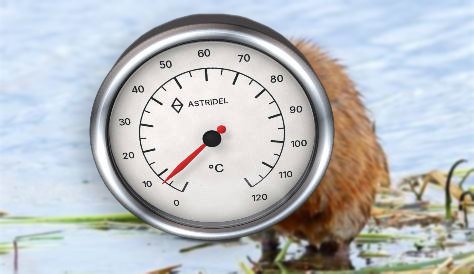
**7.5** °C
